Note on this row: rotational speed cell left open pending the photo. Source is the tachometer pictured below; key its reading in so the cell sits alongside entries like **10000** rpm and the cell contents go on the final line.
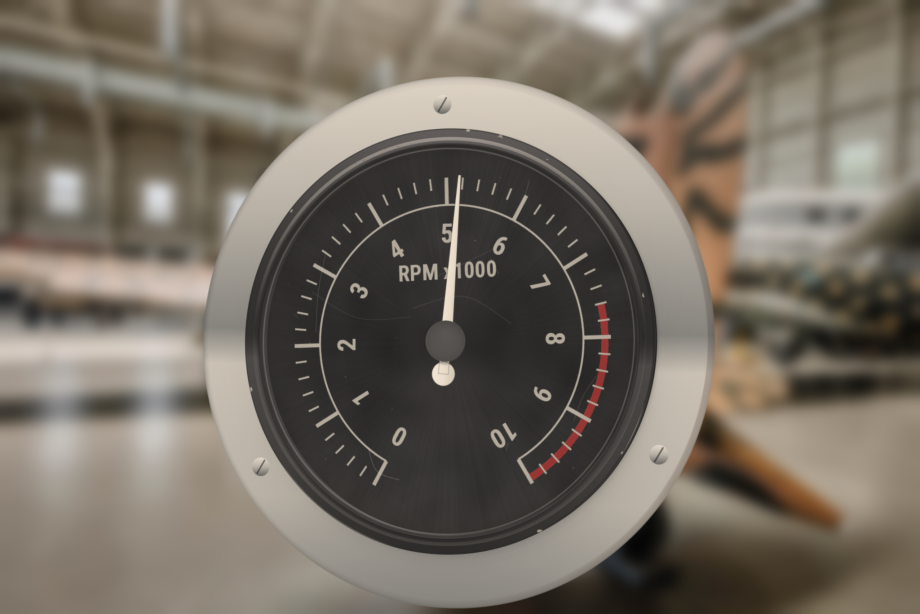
**5200** rpm
